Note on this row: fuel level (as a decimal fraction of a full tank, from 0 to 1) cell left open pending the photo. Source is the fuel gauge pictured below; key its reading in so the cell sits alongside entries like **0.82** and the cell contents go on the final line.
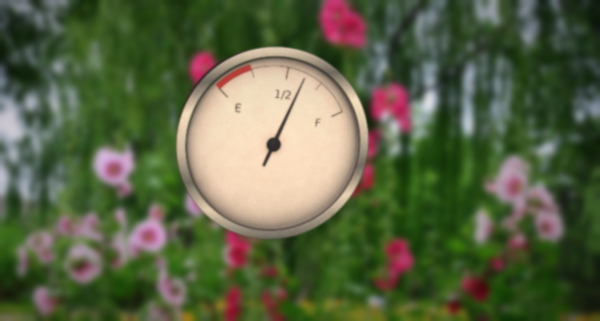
**0.625**
